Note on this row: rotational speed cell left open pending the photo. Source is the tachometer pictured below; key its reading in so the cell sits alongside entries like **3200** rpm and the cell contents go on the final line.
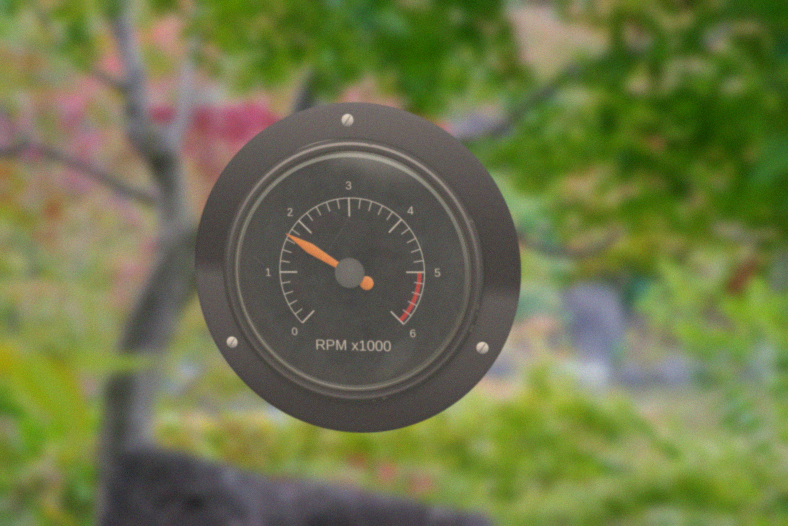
**1700** rpm
